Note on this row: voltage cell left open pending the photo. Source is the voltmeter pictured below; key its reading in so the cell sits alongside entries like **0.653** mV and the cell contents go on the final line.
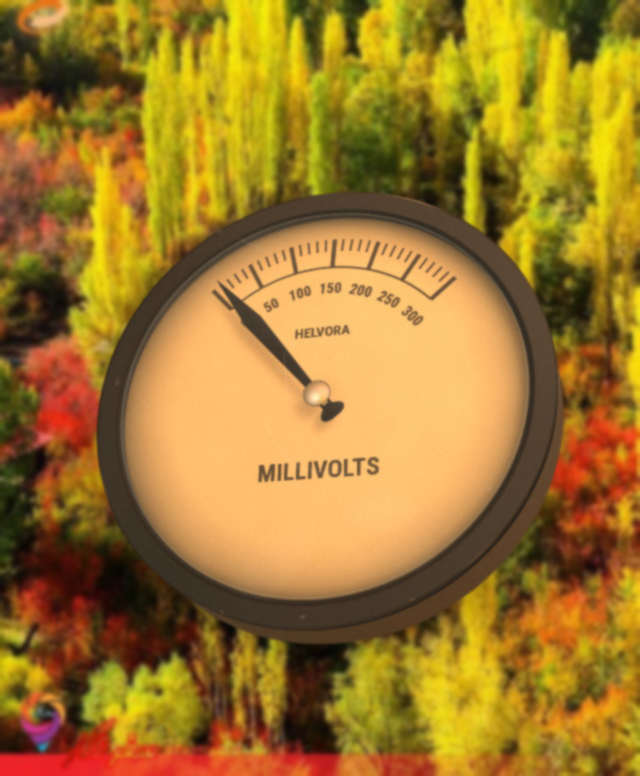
**10** mV
